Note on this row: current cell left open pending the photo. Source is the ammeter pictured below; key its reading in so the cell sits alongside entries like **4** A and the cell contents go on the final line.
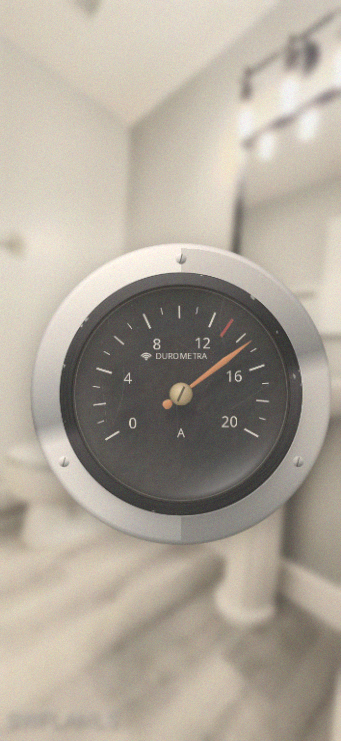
**14.5** A
